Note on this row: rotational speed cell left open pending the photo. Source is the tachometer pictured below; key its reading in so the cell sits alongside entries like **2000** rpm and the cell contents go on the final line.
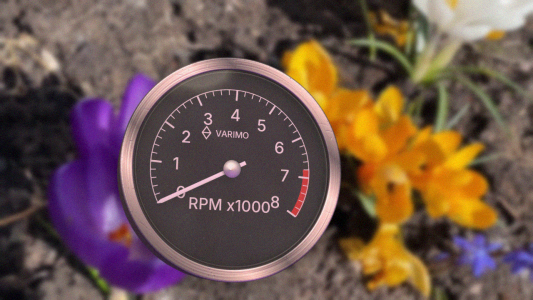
**0** rpm
